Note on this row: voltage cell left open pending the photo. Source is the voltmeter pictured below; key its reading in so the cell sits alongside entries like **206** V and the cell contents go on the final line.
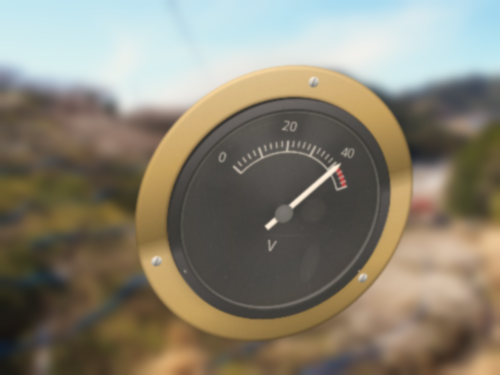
**40** V
